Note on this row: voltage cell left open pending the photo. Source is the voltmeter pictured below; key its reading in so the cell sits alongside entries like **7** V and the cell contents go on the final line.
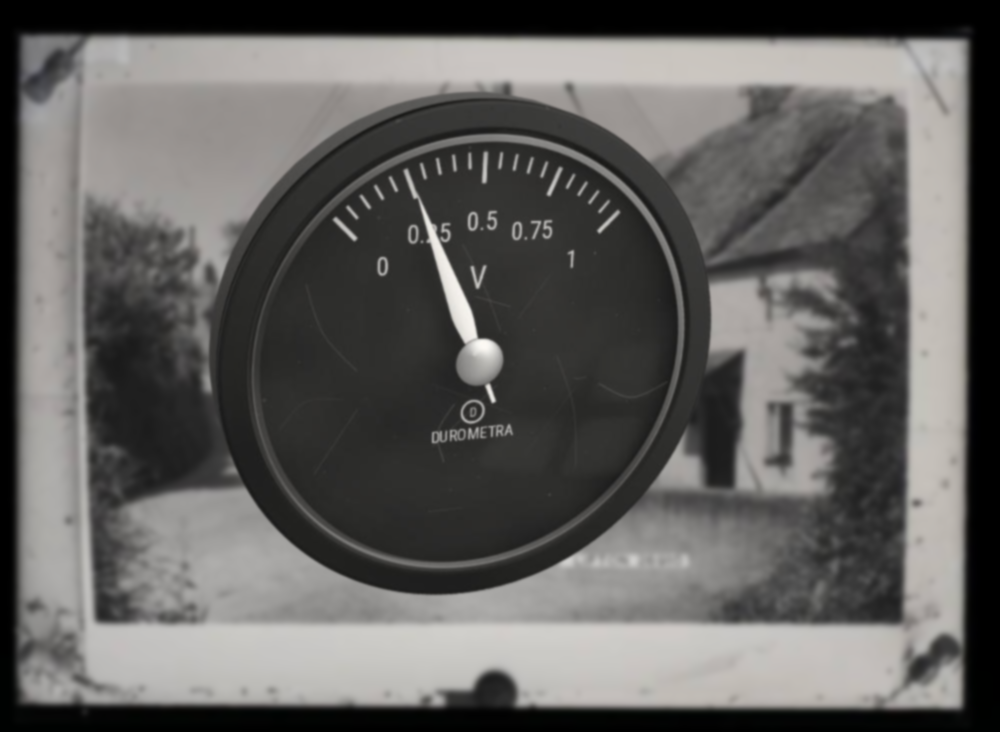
**0.25** V
